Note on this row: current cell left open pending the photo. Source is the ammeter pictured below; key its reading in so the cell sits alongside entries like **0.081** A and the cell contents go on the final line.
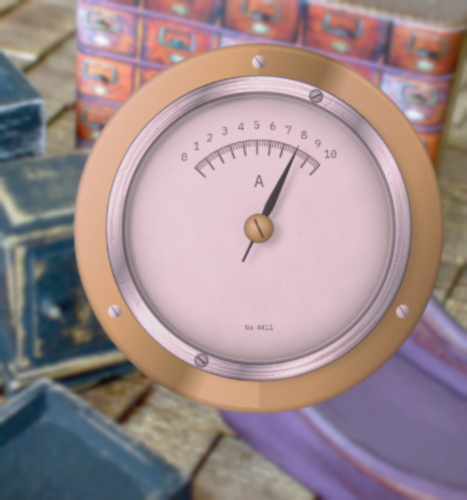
**8** A
